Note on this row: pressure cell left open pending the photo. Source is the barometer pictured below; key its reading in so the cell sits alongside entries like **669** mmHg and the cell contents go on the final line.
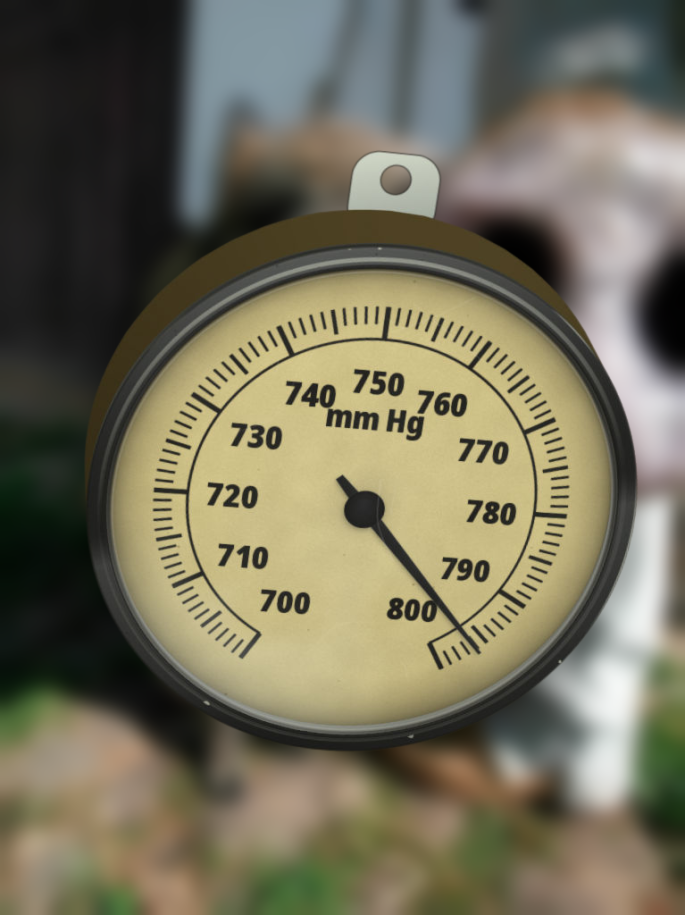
**796** mmHg
